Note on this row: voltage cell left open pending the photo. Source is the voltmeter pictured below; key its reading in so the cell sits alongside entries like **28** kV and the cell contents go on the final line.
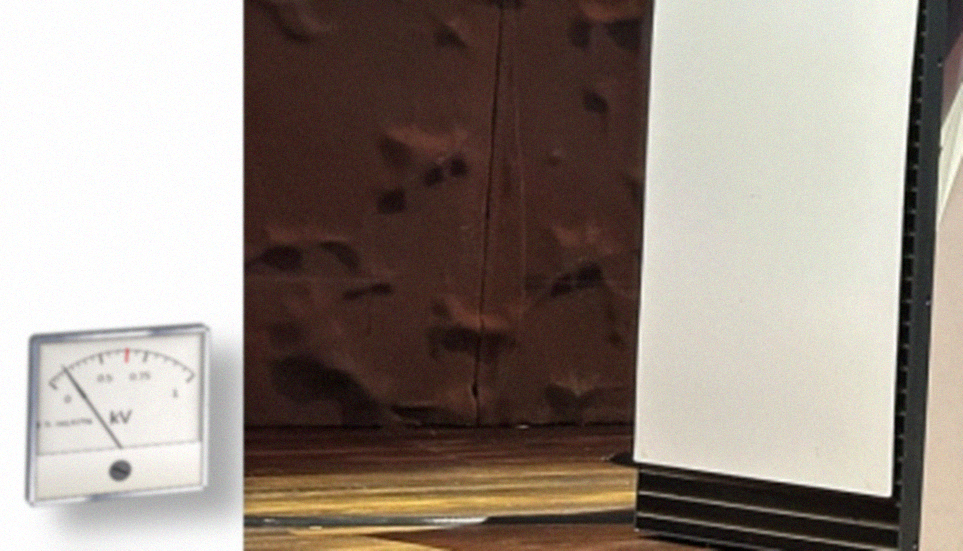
**0.25** kV
